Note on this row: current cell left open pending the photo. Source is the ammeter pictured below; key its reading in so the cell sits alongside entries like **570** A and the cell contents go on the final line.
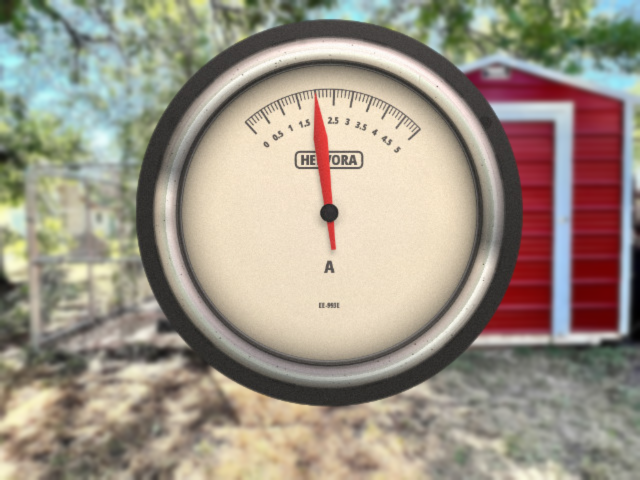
**2** A
